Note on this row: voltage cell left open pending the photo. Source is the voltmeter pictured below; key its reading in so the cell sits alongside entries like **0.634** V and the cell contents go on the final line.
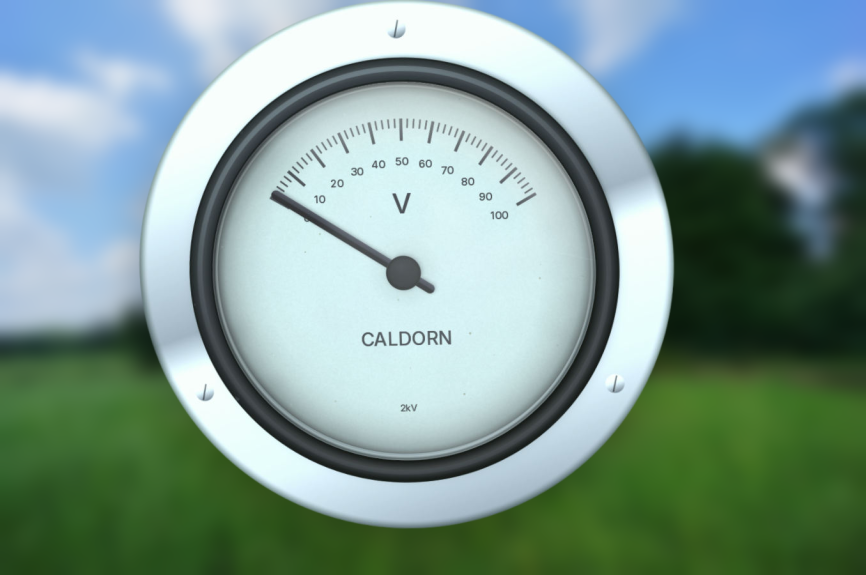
**2** V
